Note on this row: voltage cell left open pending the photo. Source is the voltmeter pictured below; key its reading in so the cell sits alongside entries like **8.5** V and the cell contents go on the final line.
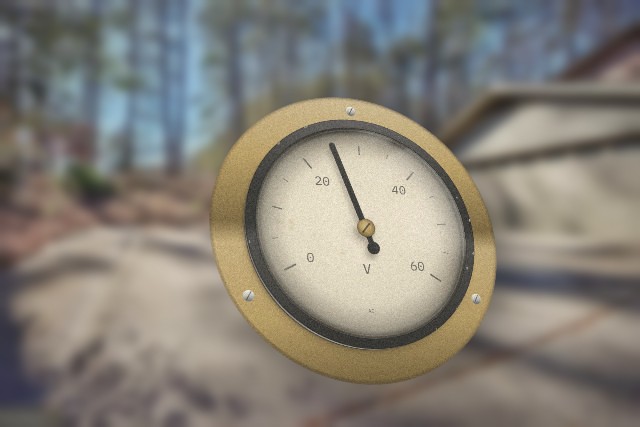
**25** V
